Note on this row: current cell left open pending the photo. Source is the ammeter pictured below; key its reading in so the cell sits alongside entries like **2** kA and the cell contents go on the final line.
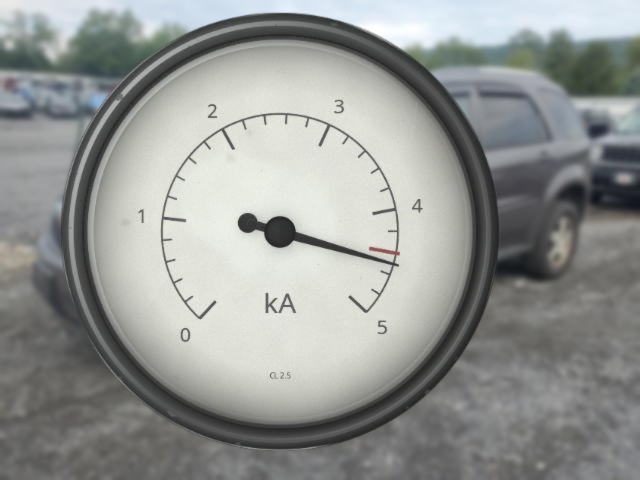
**4.5** kA
